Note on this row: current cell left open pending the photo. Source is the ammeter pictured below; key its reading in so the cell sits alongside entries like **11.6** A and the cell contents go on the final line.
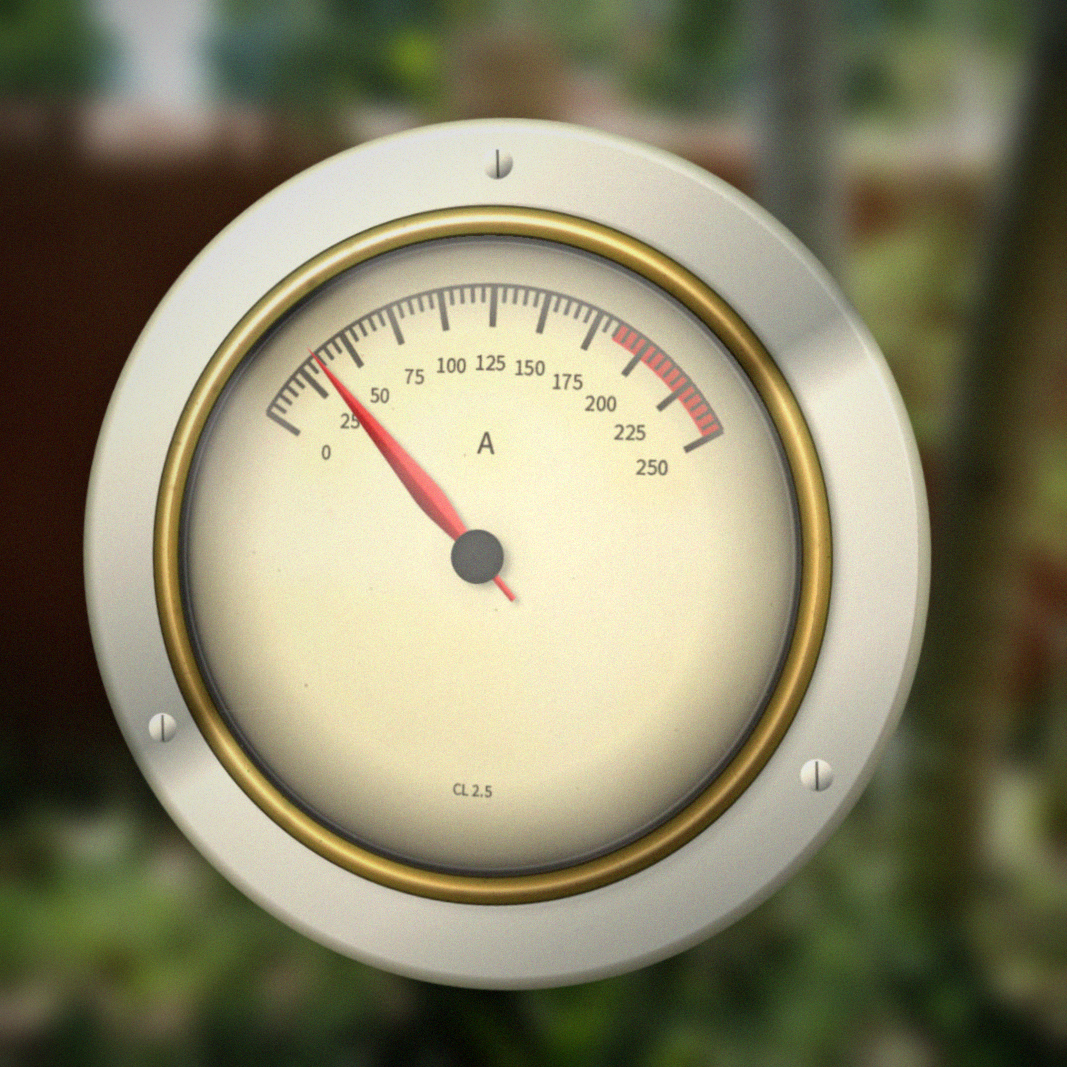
**35** A
